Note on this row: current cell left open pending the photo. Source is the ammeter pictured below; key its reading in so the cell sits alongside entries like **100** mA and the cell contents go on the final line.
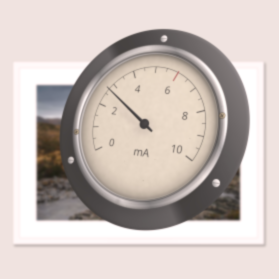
**2.75** mA
